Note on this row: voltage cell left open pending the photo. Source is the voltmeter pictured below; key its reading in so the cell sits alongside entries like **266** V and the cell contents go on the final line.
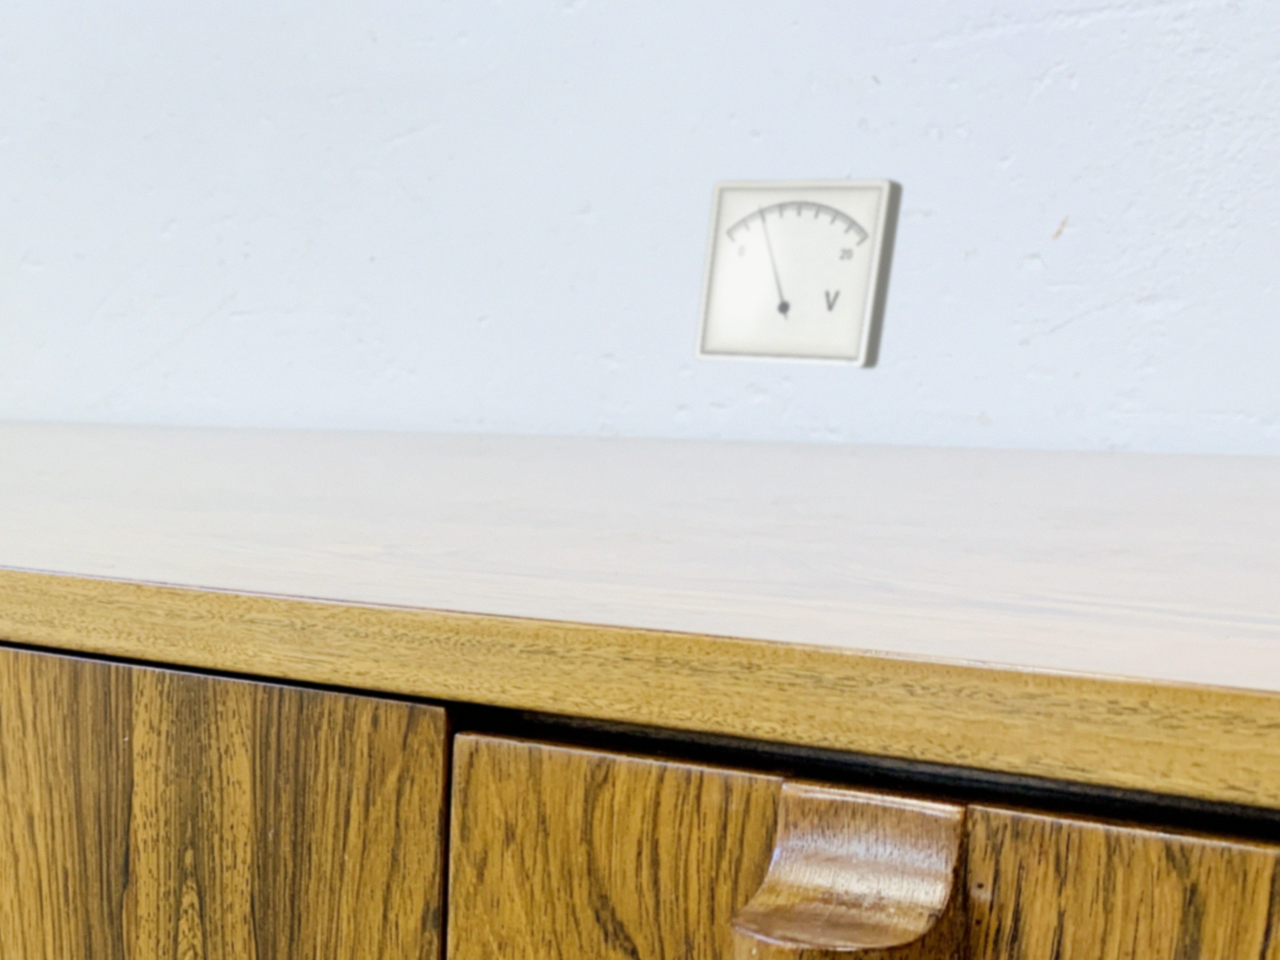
**5** V
